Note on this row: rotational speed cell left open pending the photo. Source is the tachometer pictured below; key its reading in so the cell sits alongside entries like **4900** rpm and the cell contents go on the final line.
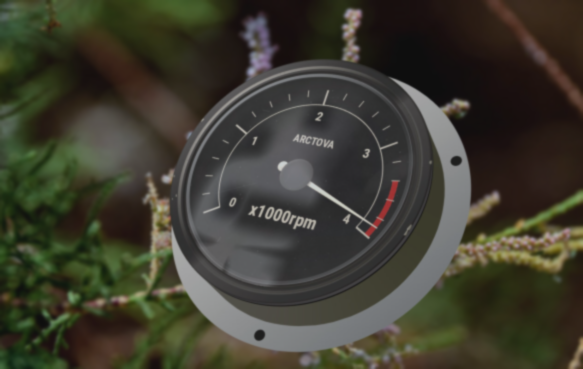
**3900** rpm
